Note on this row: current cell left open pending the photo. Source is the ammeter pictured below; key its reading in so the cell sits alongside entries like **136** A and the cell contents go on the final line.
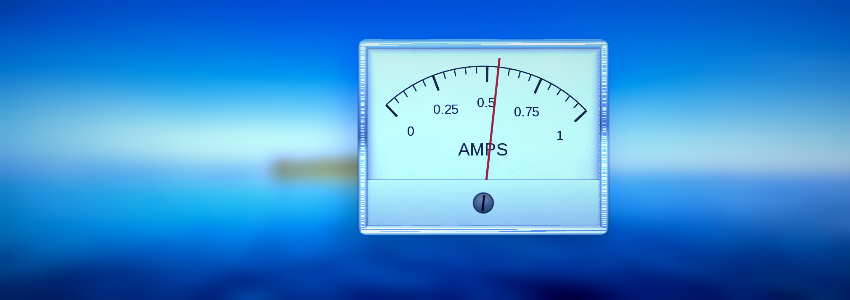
**0.55** A
